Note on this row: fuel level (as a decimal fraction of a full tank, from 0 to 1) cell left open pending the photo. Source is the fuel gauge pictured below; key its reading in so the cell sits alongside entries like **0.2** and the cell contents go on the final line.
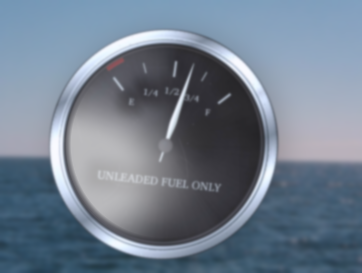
**0.625**
